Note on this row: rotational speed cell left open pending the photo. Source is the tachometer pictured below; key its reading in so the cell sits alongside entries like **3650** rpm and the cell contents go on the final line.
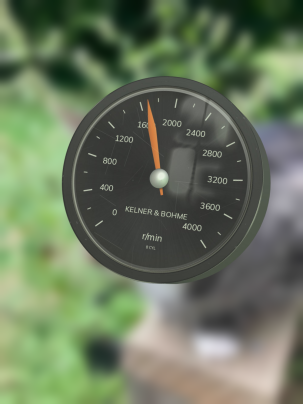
**1700** rpm
